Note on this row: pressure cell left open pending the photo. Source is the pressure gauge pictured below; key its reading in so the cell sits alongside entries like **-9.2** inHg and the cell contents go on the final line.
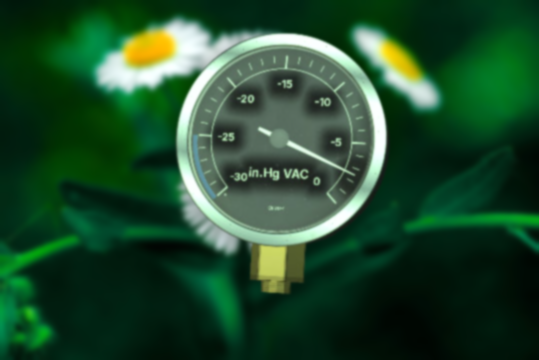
**-2.5** inHg
